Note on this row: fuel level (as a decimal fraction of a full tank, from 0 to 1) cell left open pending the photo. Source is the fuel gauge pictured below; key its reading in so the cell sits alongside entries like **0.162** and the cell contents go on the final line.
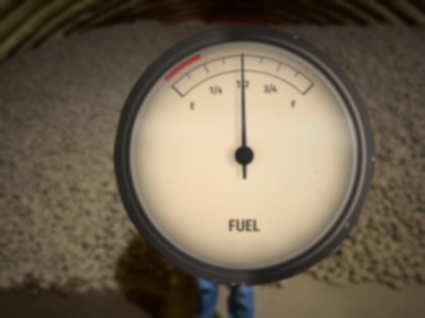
**0.5**
